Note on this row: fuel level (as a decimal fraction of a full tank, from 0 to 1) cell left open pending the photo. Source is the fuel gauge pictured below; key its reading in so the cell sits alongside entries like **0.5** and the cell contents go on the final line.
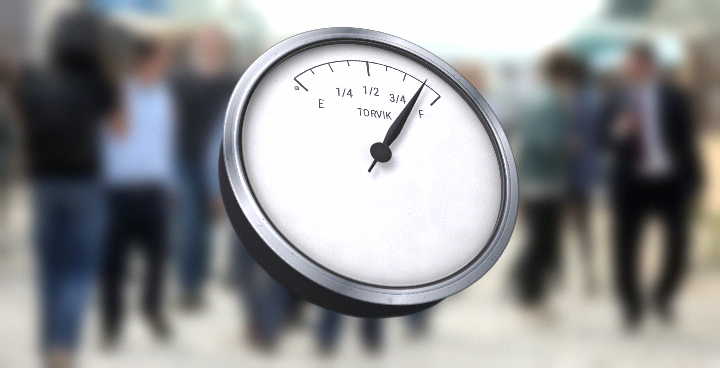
**0.875**
